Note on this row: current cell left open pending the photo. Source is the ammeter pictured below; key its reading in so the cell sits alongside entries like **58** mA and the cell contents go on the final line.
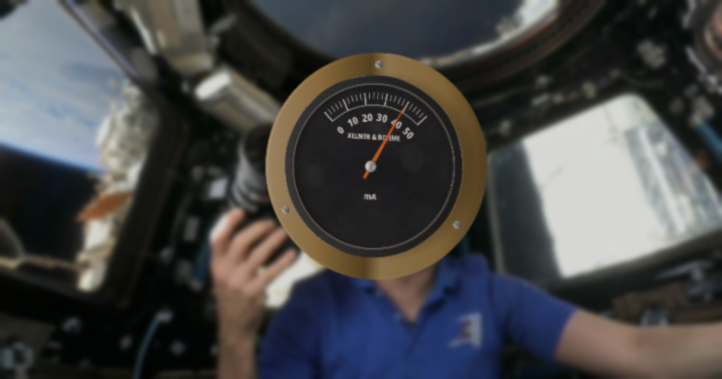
**40** mA
